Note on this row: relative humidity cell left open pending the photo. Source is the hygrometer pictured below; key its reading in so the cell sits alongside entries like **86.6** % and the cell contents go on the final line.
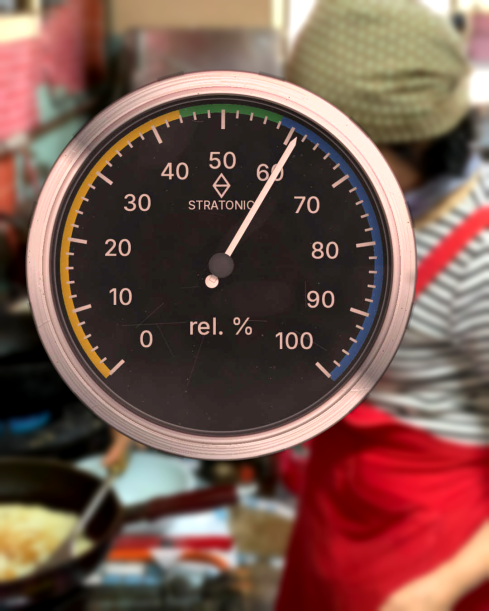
**61** %
